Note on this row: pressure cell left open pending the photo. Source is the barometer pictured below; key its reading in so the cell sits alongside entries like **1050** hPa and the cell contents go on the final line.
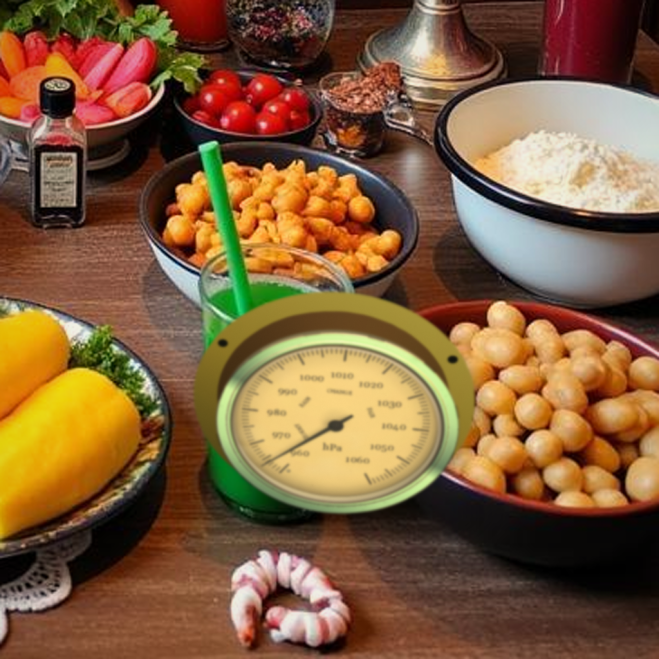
**965** hPa
